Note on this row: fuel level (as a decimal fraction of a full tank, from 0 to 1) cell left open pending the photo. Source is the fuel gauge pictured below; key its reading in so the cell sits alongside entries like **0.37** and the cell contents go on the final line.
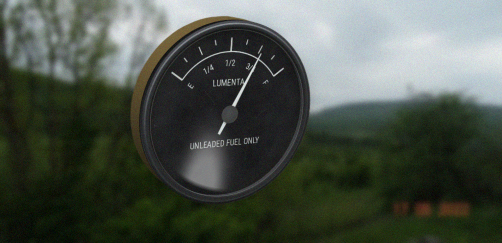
**0.75**
